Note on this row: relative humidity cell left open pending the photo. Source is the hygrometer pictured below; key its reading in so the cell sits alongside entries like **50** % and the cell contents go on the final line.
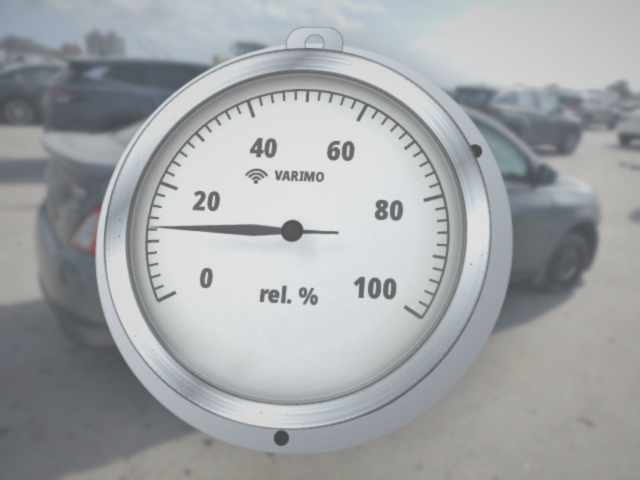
**12** %
